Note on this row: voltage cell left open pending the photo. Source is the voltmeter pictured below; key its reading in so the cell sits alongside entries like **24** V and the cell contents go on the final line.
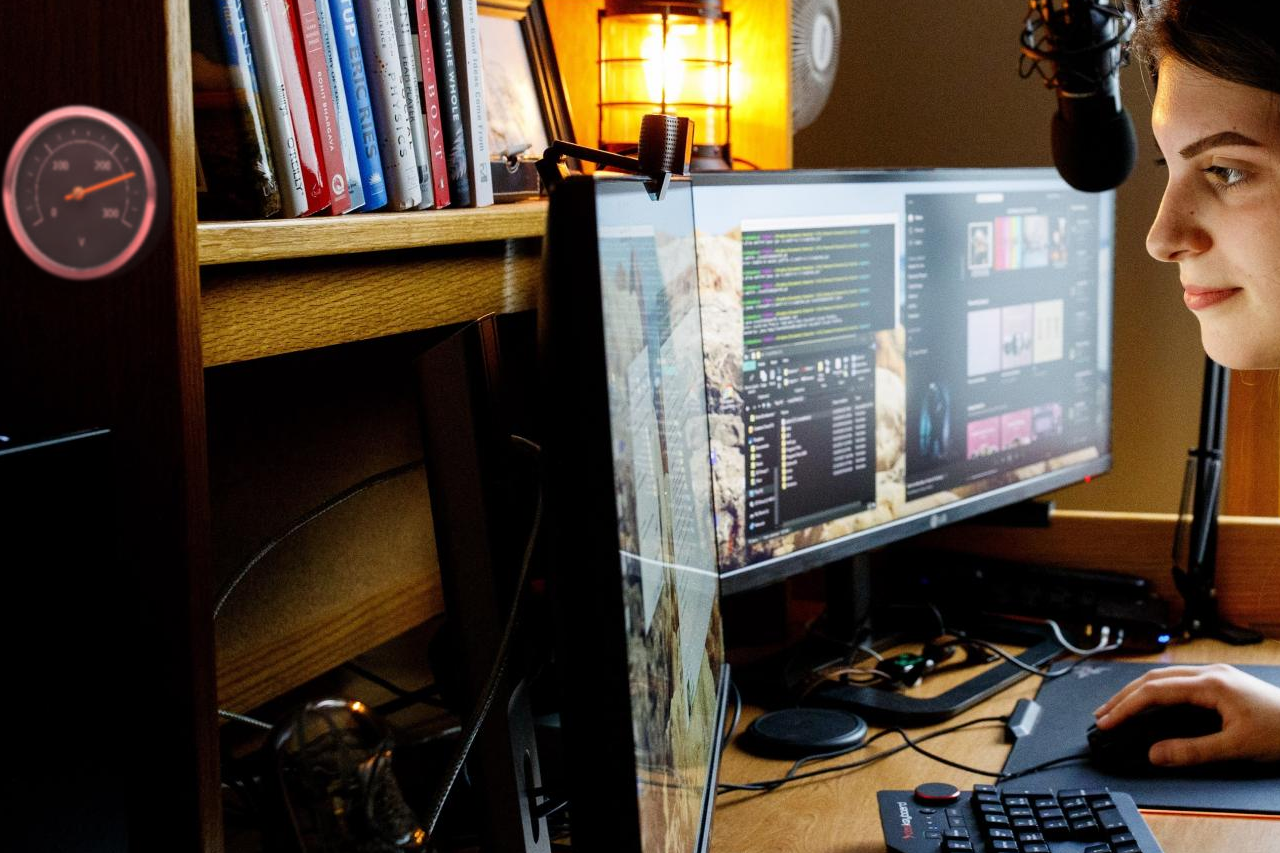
**240** V
